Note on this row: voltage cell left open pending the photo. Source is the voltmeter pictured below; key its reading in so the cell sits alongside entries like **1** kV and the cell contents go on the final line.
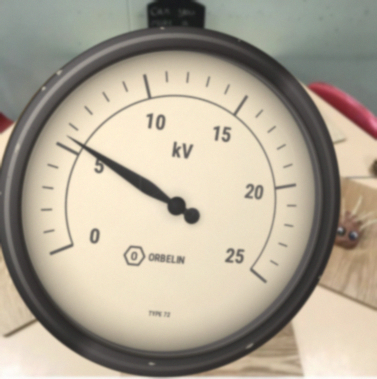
**5.5** kV
